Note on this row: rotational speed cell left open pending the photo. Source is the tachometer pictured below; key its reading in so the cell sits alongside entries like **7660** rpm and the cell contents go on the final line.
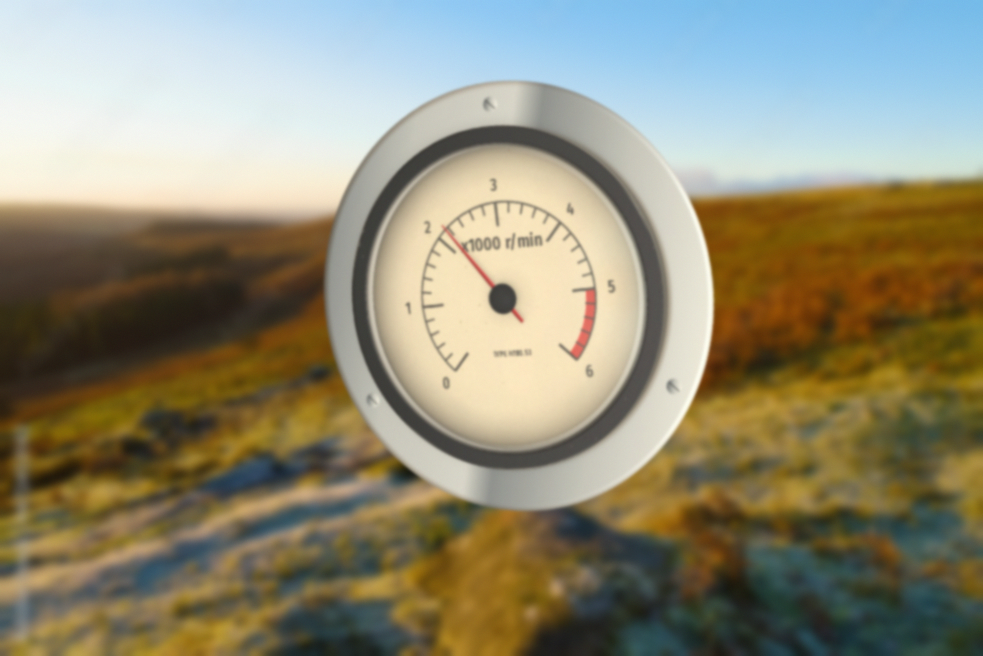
**2200** rpm
